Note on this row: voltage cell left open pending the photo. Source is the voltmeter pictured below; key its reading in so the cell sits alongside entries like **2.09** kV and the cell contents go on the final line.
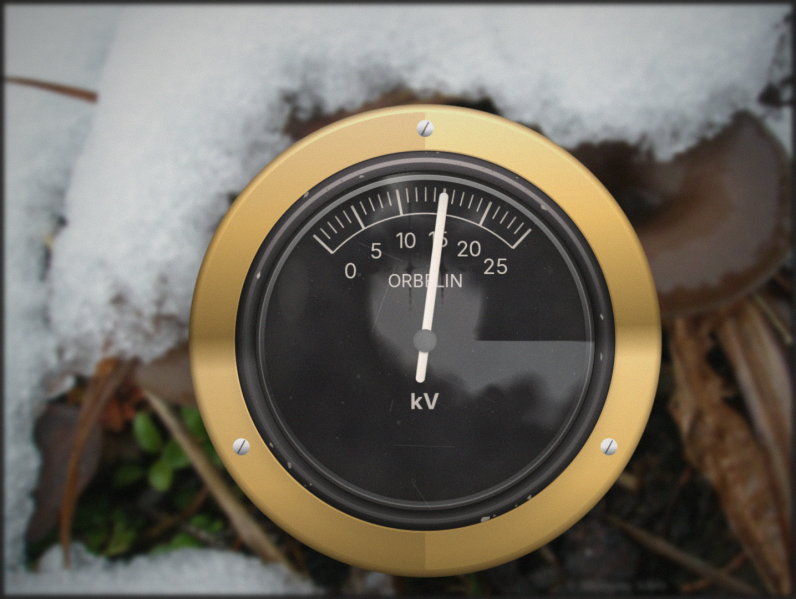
**15** kV
